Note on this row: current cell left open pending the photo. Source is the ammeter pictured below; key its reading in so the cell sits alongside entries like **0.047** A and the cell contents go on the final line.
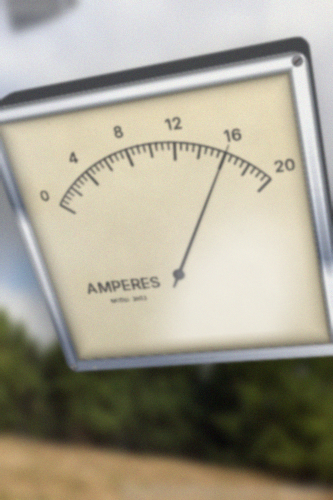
**16** A
